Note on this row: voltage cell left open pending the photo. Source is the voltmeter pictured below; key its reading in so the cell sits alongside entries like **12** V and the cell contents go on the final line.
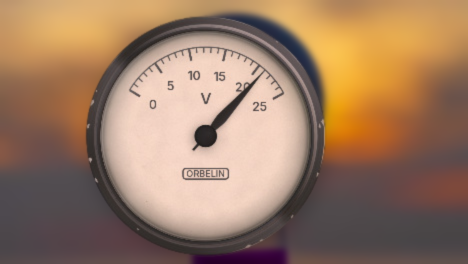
**21** V
